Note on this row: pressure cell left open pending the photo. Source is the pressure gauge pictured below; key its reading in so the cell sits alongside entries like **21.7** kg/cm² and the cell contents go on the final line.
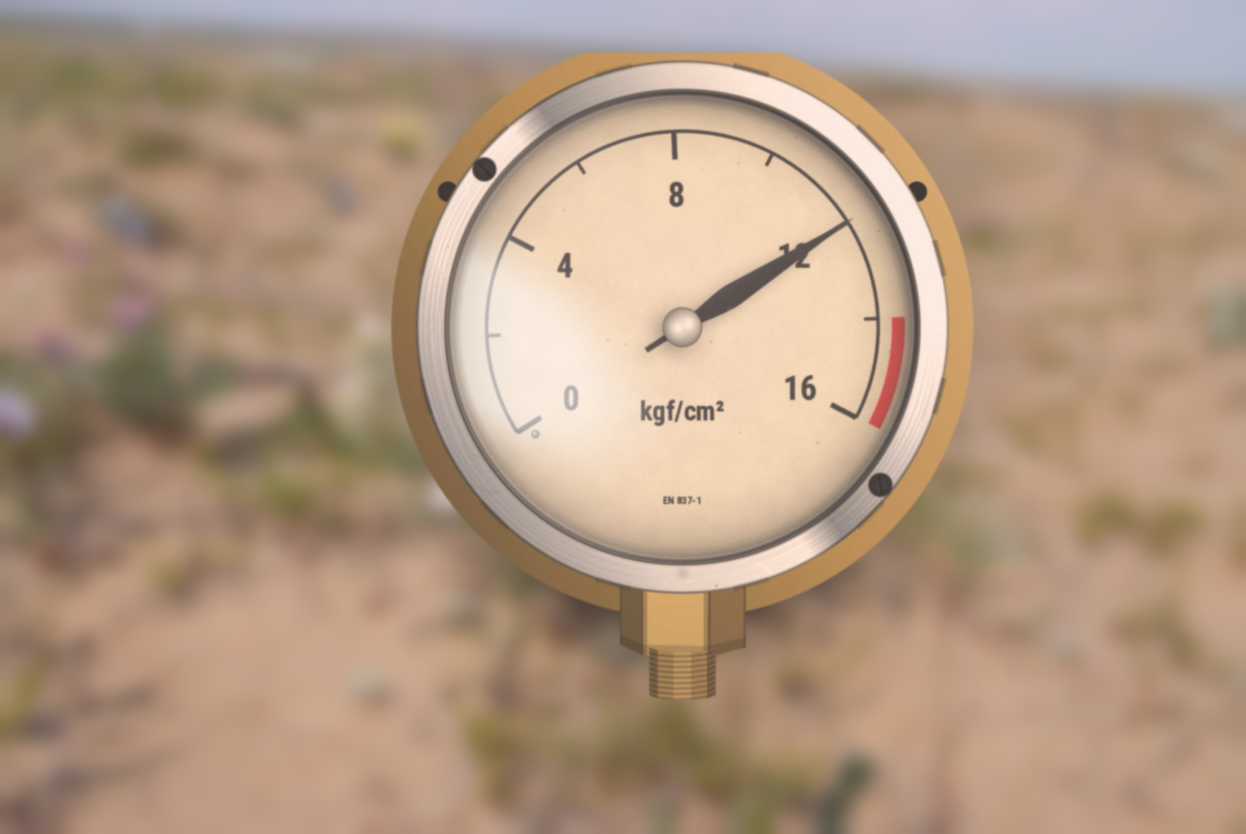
**12** kg/cm²
